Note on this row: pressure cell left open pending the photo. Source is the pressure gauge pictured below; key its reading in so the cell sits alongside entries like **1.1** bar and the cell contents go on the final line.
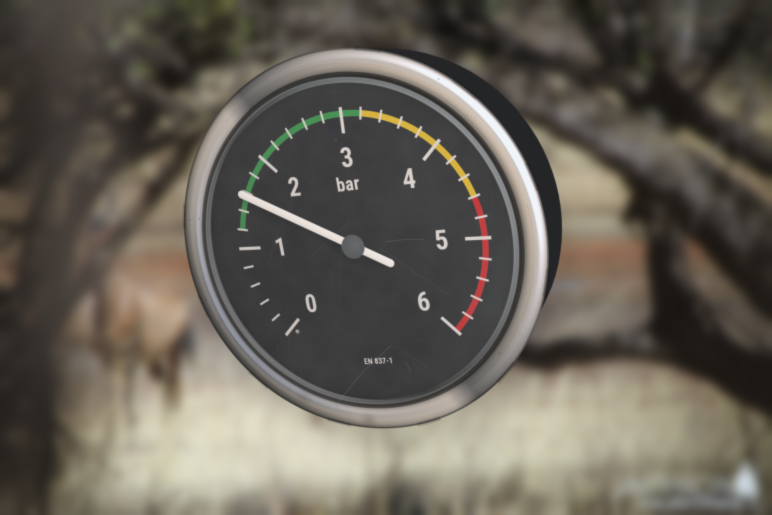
**1.6** bar
